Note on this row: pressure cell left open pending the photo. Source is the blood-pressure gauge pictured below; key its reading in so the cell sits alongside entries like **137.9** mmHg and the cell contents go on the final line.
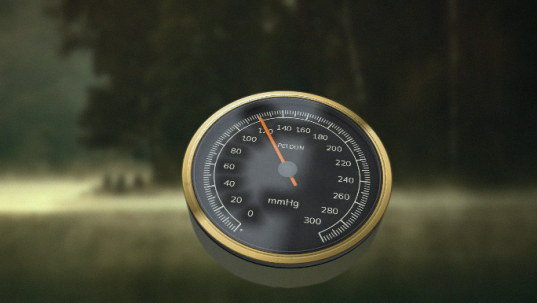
**120** mmHg
